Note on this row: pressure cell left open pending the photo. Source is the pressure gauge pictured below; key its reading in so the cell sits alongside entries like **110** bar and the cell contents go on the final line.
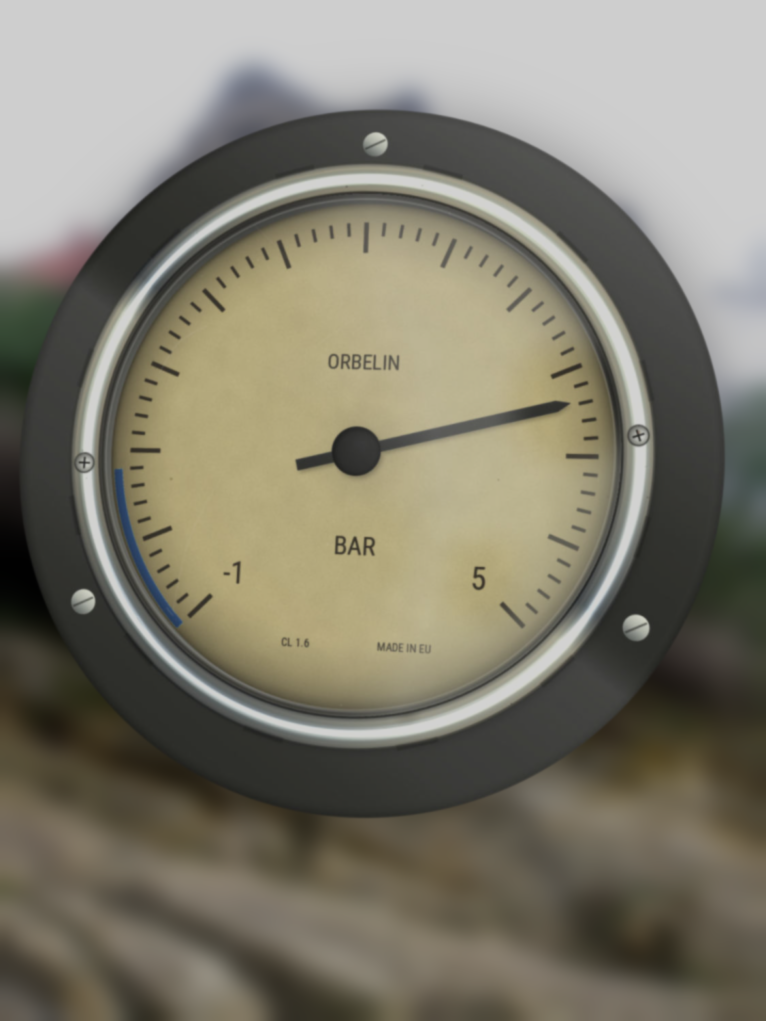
**3.7** bar
